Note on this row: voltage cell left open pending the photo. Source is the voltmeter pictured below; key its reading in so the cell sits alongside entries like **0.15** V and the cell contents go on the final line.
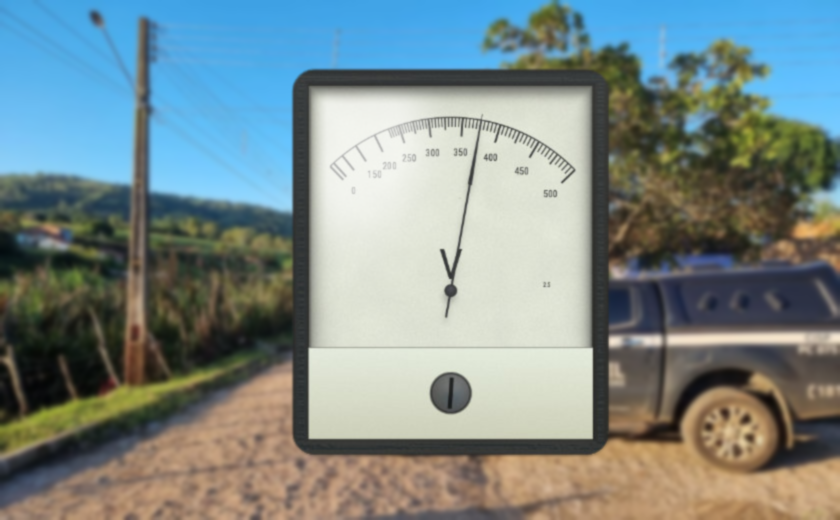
**375** V
